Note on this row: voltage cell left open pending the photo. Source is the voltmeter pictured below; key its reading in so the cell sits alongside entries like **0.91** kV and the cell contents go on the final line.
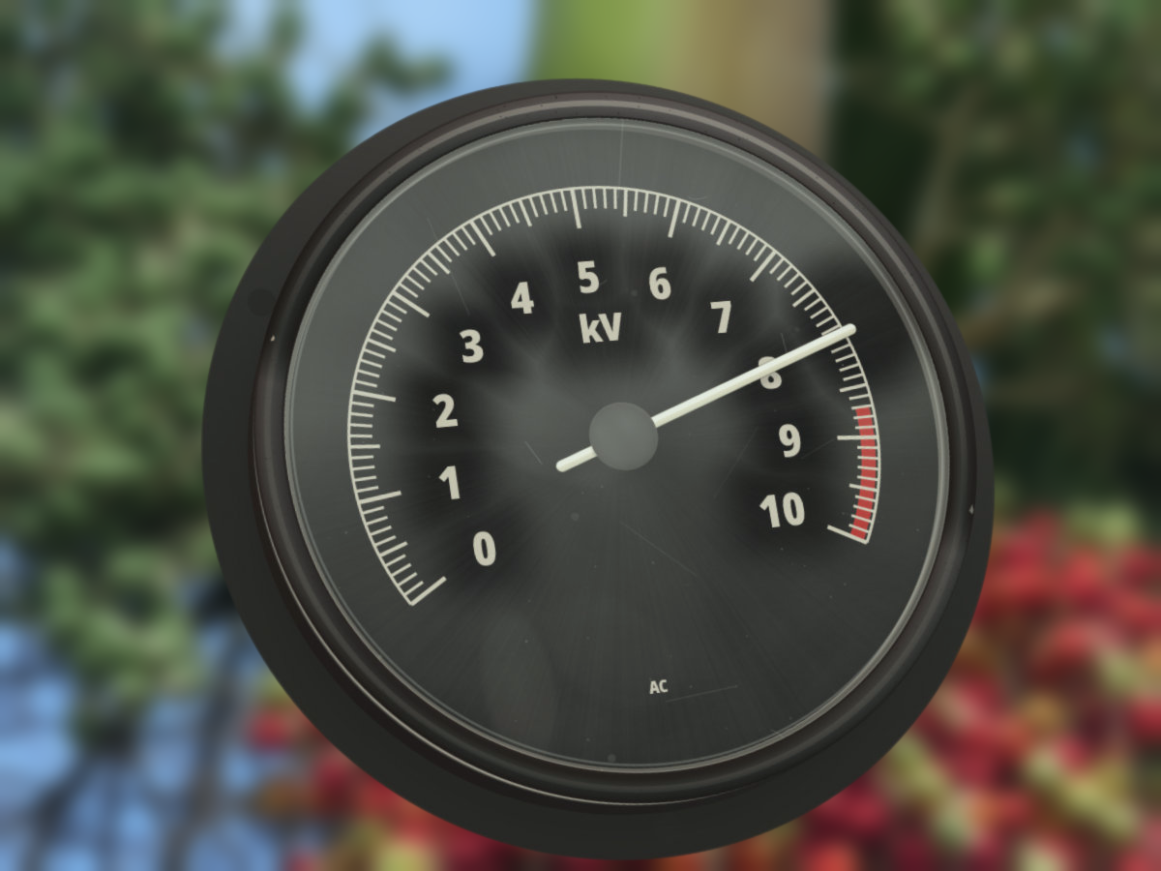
**8** kV
